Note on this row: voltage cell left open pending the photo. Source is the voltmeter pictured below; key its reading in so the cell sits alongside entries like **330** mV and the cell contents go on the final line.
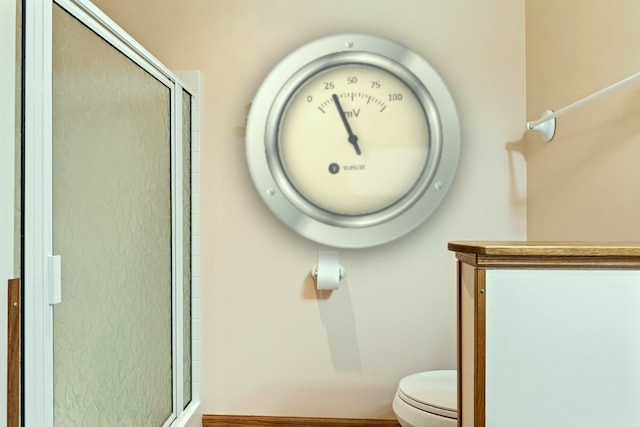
**25** mV
